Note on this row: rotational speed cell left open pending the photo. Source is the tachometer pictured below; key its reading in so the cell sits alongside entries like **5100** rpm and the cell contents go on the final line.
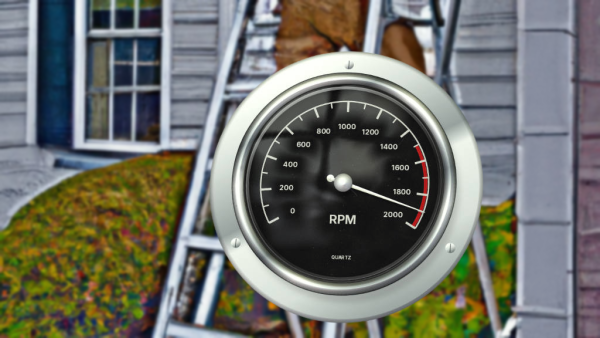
**1900** rpm
